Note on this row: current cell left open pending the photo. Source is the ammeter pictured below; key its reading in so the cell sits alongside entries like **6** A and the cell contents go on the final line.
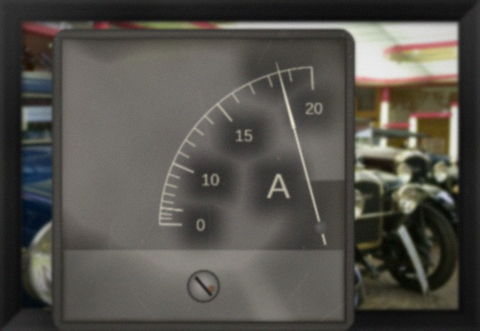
**18.5** A
